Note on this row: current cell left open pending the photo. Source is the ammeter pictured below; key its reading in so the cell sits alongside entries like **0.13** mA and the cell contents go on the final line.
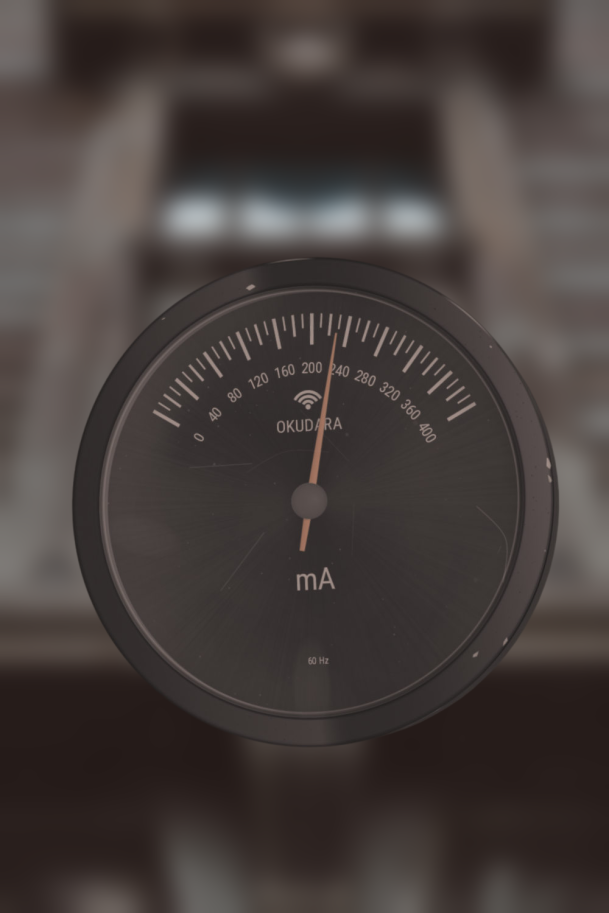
**230** mA
